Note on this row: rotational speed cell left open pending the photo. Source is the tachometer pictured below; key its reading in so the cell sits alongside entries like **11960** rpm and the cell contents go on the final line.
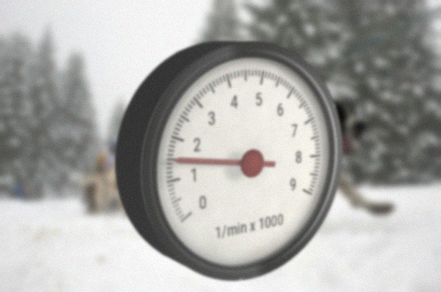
**1500** rpm
